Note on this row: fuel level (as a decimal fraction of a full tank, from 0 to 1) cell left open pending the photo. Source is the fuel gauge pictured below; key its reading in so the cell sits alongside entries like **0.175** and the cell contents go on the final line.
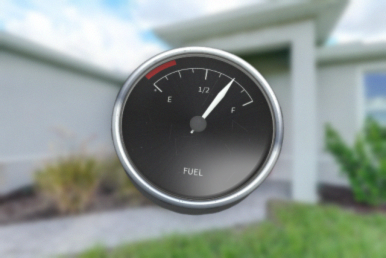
**0.75**
